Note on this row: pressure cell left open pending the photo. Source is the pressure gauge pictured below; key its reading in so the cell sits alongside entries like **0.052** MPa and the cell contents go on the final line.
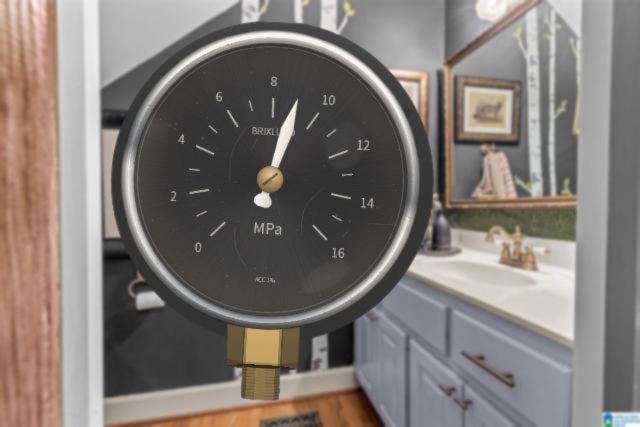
**9** MPa
